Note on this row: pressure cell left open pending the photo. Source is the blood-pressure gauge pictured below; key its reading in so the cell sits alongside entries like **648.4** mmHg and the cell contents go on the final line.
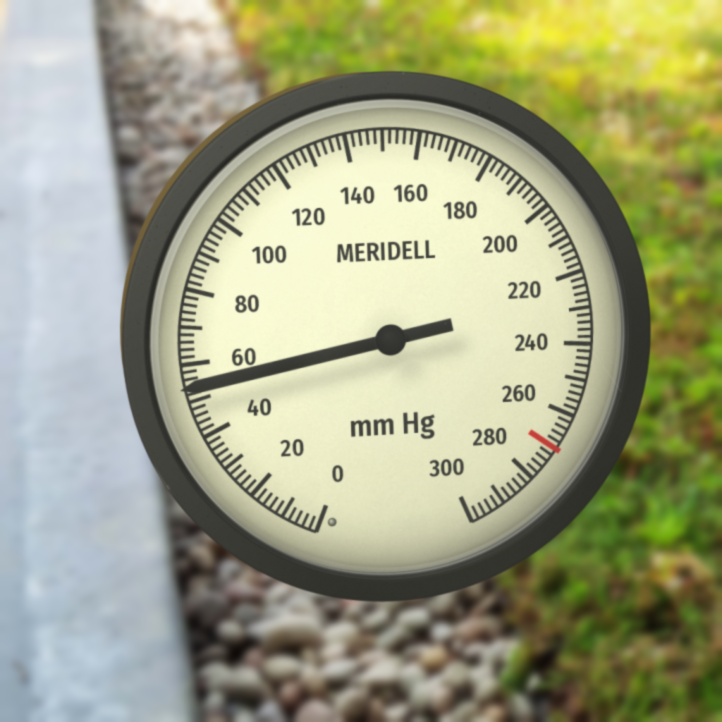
**54** mmHg
